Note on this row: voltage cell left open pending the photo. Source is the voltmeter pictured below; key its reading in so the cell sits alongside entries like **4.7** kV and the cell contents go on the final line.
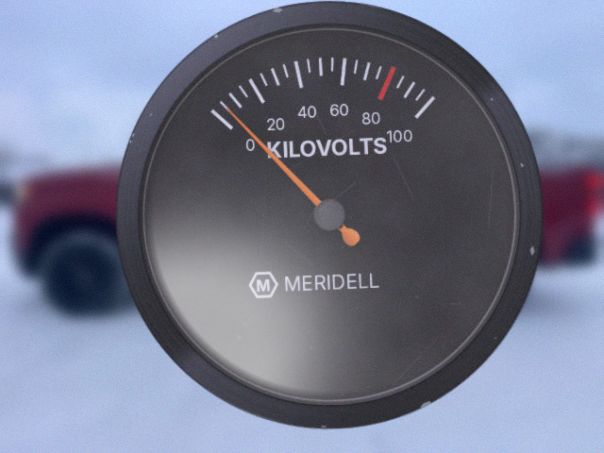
**5** kV
